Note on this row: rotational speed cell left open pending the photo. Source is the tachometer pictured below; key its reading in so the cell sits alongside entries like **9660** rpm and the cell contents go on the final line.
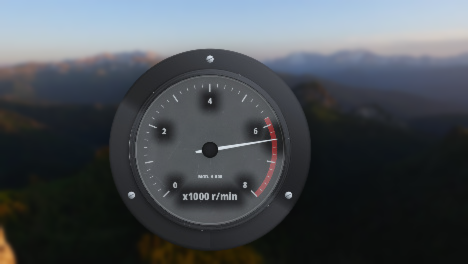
**6400** rpm
